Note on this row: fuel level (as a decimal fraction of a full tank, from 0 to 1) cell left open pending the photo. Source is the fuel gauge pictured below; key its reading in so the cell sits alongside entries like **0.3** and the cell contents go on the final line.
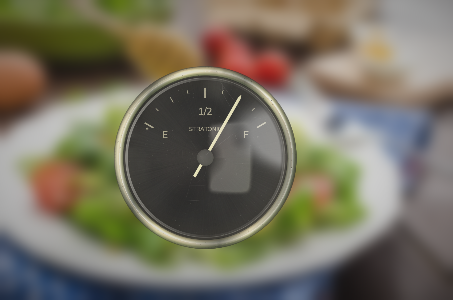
**0.75**
